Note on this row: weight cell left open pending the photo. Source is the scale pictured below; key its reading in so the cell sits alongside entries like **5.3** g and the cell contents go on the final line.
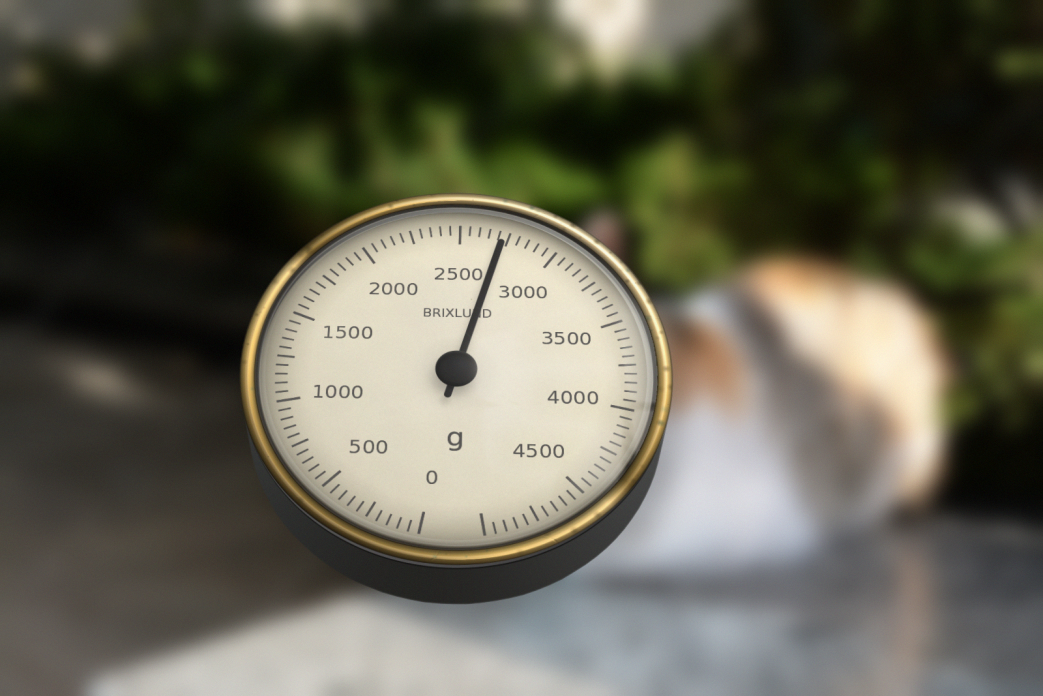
**2725** g
